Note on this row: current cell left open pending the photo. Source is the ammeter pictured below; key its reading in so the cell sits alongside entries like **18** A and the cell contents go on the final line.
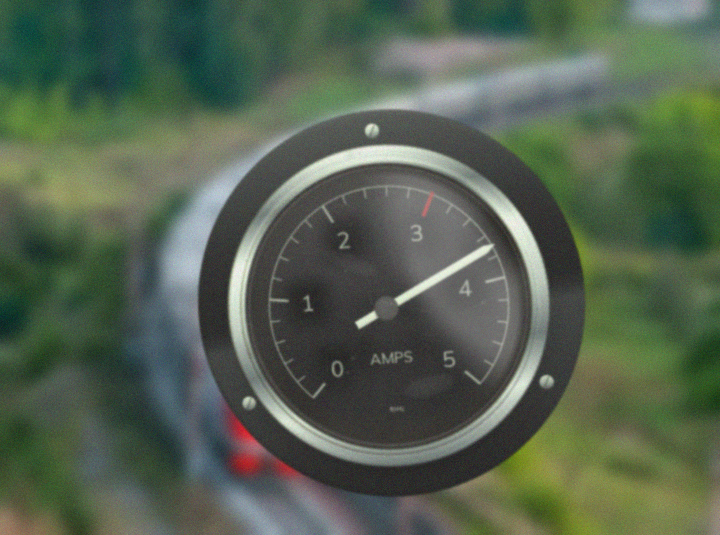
**3.7** A
